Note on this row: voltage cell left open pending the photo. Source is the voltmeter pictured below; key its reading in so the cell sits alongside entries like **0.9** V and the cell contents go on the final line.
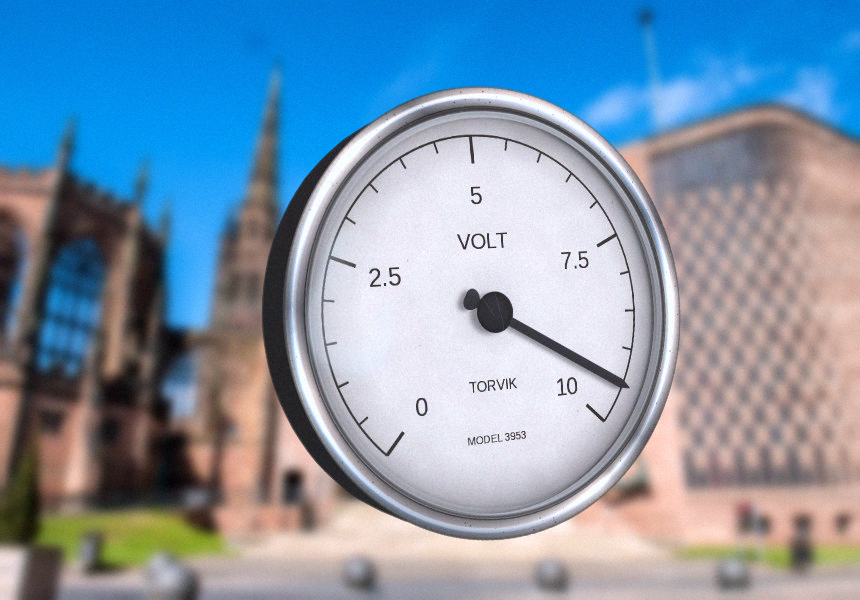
**9.5** V
